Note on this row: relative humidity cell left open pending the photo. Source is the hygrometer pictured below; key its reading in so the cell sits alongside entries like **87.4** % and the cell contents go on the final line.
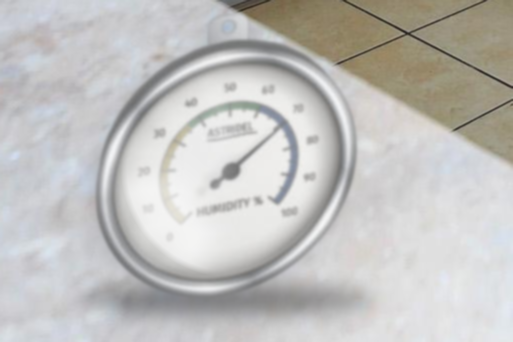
**70** %
